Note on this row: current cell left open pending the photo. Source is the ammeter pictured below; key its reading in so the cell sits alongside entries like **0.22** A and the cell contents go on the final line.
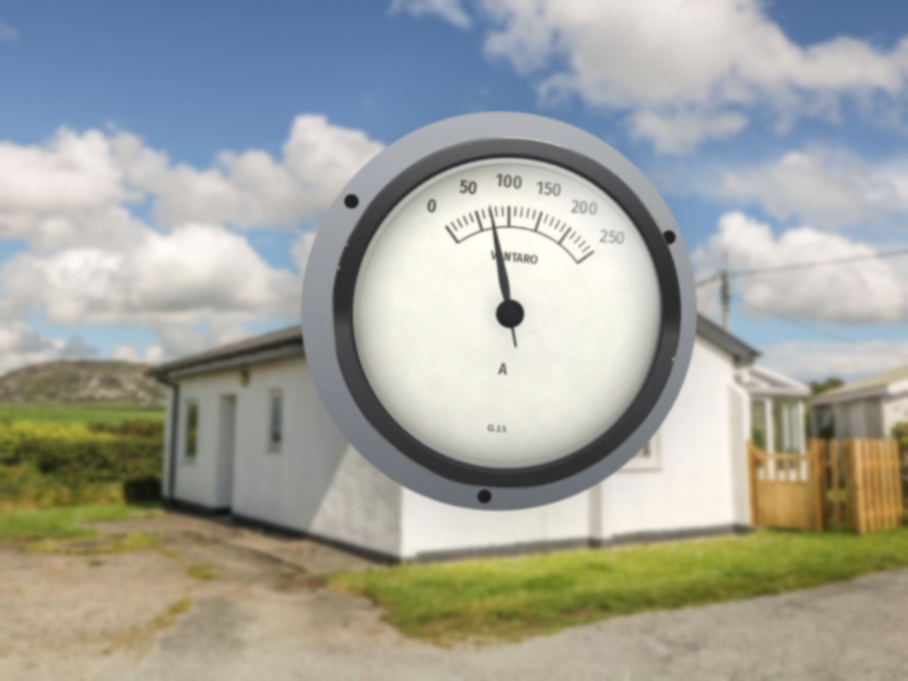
**70** A
